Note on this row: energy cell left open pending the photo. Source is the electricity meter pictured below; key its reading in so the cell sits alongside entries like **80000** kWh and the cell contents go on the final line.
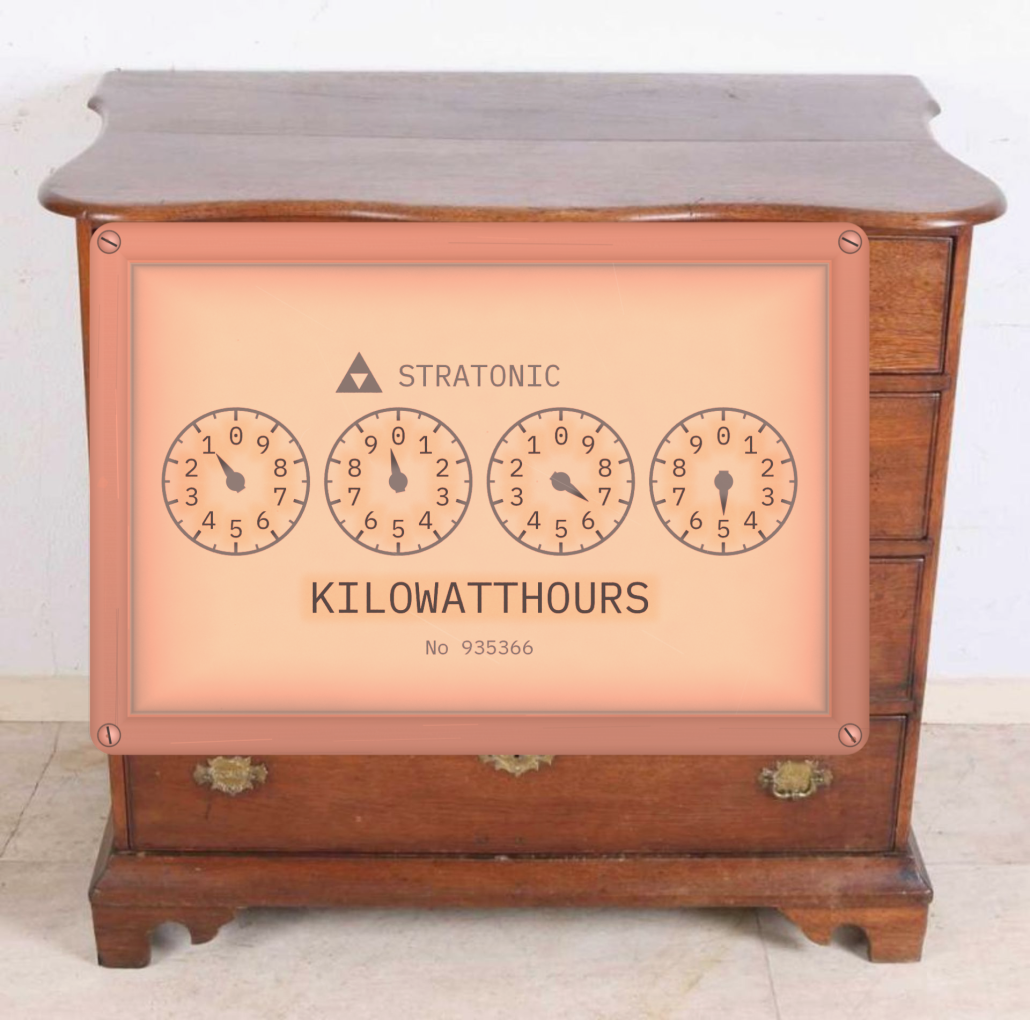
**965** kWh
